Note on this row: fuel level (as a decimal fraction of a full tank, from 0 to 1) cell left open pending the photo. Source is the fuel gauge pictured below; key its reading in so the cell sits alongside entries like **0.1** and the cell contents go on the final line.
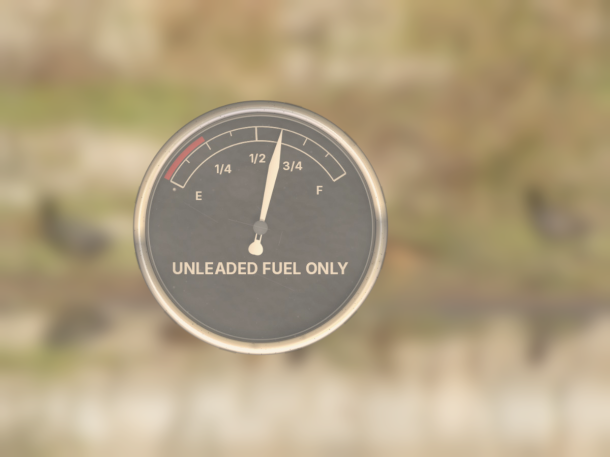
**0.625**
